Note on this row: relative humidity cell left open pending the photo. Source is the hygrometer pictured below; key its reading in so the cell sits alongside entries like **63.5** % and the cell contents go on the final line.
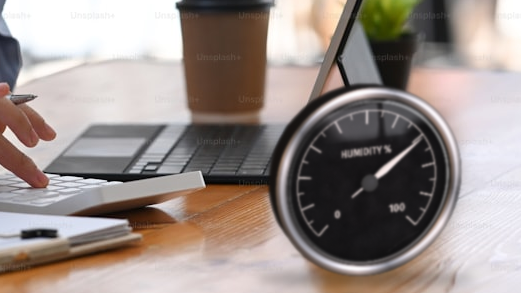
**70** %
